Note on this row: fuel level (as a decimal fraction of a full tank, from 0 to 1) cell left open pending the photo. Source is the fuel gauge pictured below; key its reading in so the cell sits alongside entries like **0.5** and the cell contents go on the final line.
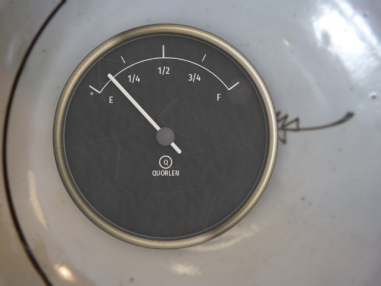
**0.125**
